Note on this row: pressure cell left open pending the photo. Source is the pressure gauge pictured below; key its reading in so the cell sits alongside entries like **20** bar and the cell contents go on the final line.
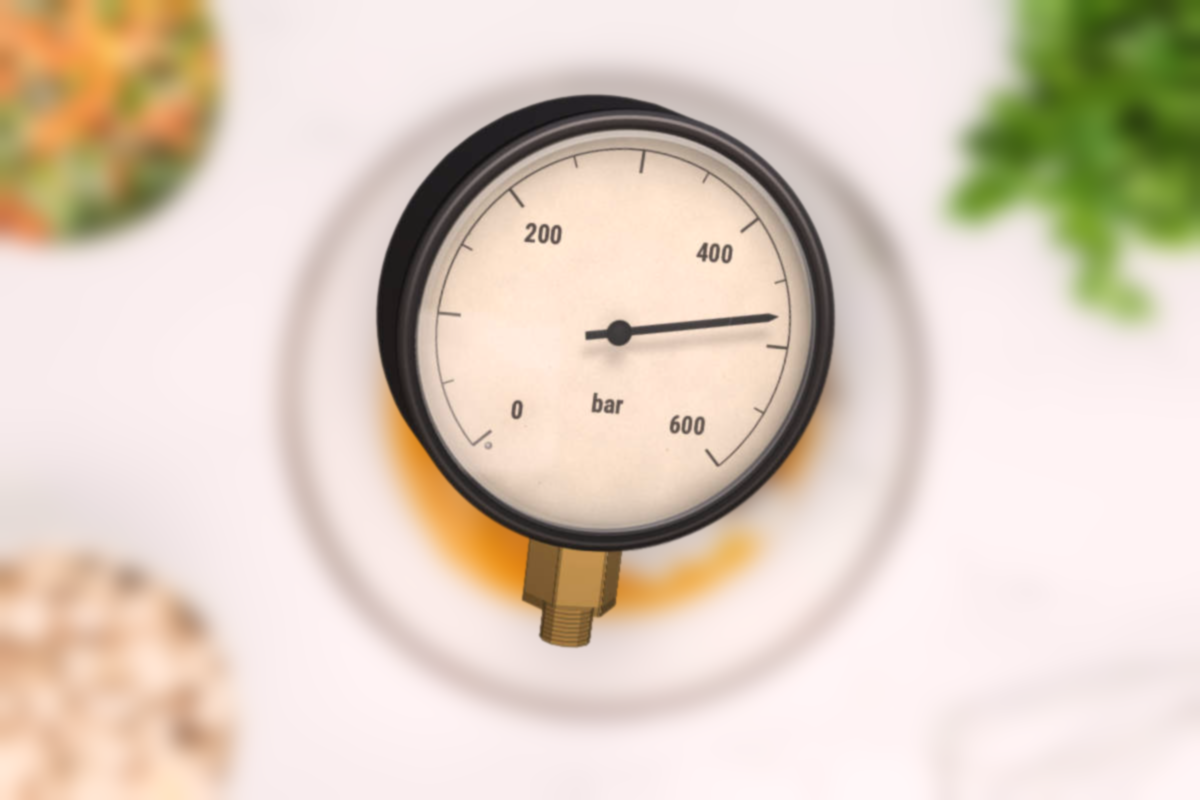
**475** bar
